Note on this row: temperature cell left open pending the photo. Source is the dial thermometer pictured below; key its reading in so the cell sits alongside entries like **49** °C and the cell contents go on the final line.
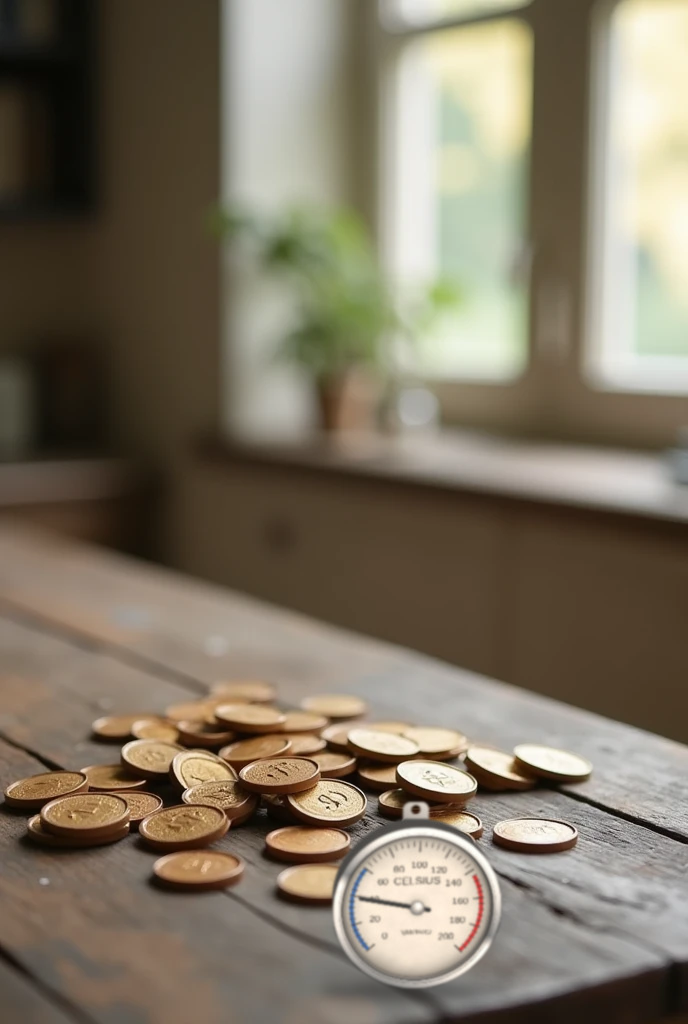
**40** °C
